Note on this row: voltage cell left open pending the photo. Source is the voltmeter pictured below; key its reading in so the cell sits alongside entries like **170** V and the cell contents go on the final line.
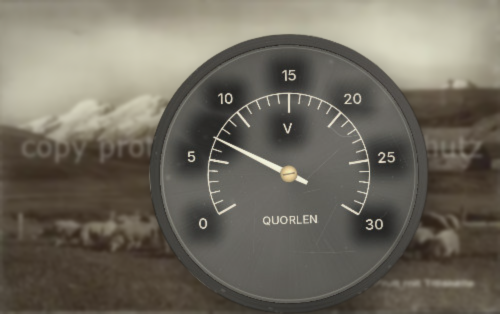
**7** V
